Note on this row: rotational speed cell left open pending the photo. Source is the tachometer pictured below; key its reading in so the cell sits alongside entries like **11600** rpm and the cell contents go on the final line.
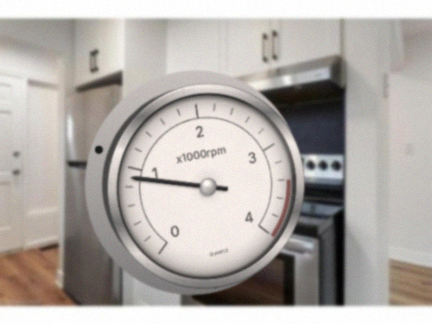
**900** rpm
